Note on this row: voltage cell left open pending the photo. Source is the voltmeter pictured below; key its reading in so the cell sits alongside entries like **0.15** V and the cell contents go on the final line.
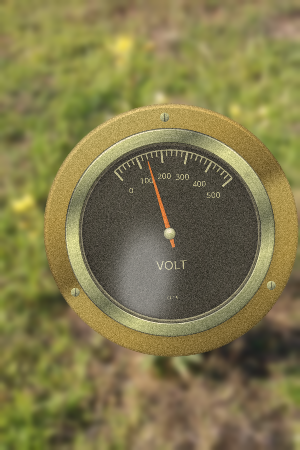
**140** V
